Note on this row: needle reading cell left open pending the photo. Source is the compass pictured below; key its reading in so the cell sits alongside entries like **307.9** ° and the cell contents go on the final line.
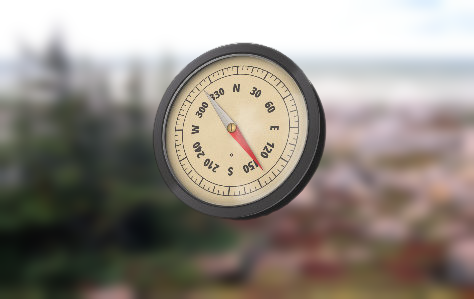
**140** °
